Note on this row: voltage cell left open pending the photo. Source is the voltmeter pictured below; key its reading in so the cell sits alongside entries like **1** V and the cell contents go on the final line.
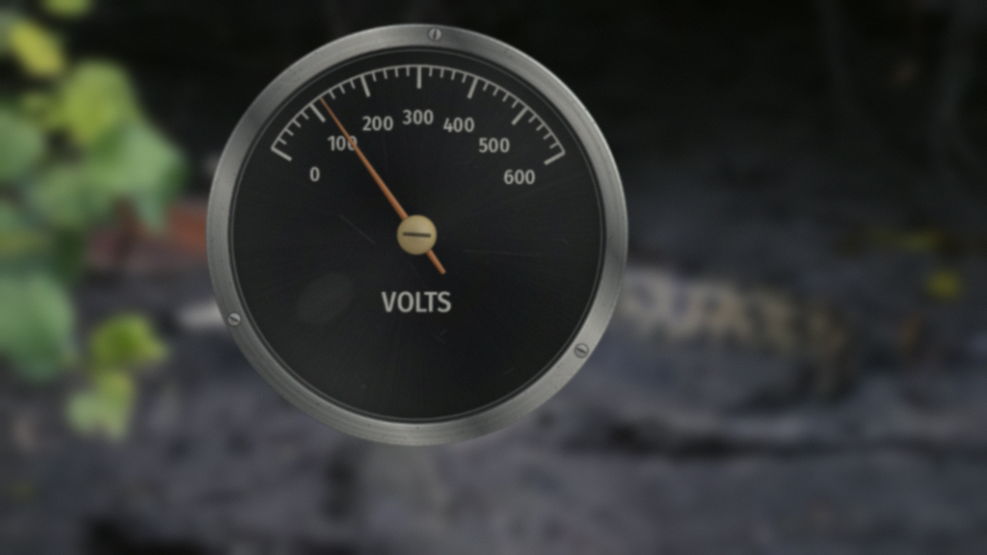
**120** V
